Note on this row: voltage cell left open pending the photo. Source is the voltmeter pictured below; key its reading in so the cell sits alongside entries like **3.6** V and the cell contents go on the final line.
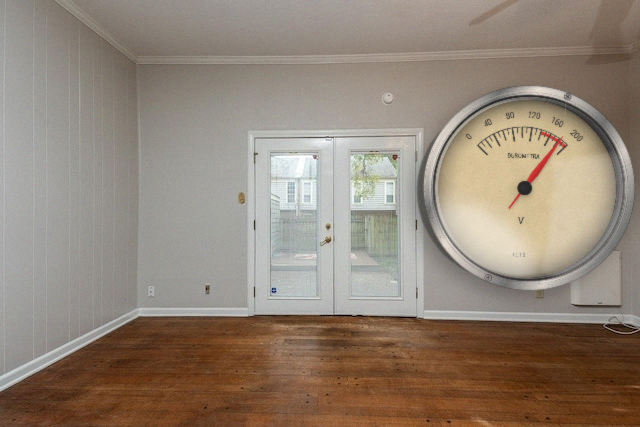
**180** V
